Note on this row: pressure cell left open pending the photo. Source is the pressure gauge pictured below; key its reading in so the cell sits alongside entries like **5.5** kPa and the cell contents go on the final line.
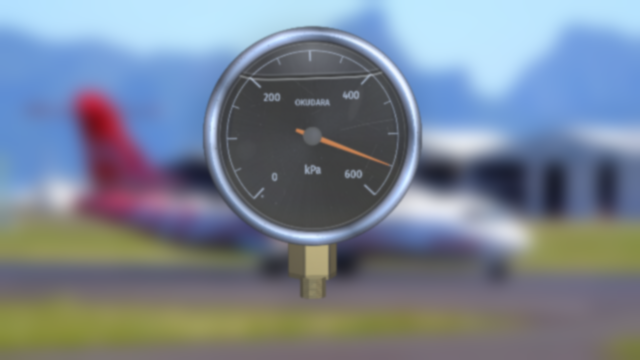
**550** kPa
